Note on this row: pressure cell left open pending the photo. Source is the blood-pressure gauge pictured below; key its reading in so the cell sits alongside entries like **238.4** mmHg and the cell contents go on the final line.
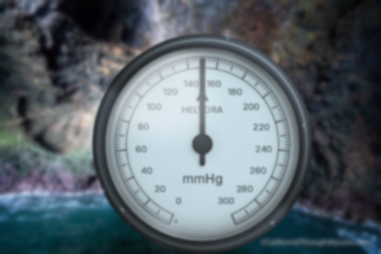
**150** mmHg
